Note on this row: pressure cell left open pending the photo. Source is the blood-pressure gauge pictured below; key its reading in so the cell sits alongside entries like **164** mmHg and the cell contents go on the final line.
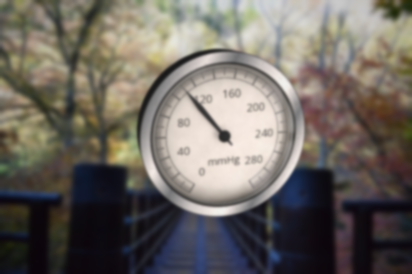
**110** mmHg
